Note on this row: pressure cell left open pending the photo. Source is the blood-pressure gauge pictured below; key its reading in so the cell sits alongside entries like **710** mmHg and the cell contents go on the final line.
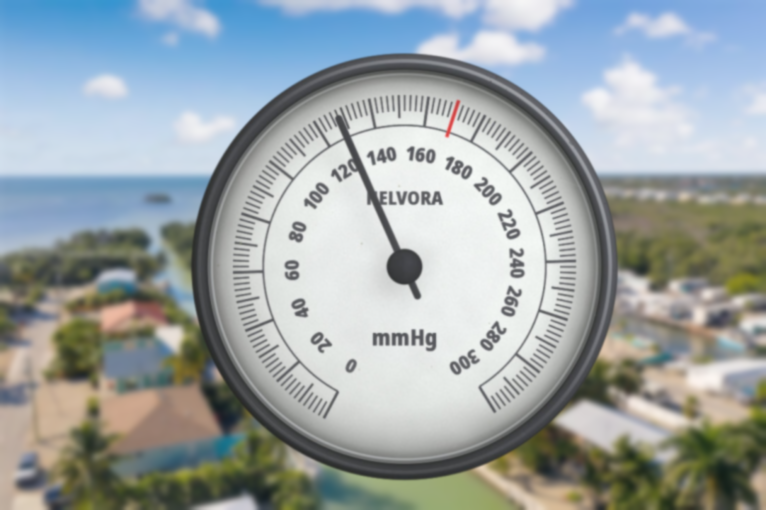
**128** mmHg
